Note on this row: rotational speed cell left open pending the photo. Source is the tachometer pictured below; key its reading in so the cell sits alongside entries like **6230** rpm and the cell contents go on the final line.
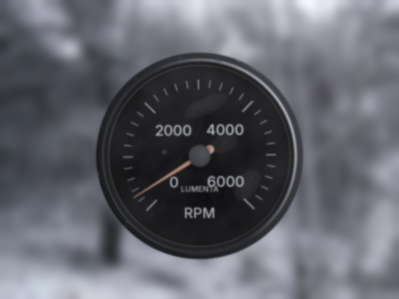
**300** rpm
